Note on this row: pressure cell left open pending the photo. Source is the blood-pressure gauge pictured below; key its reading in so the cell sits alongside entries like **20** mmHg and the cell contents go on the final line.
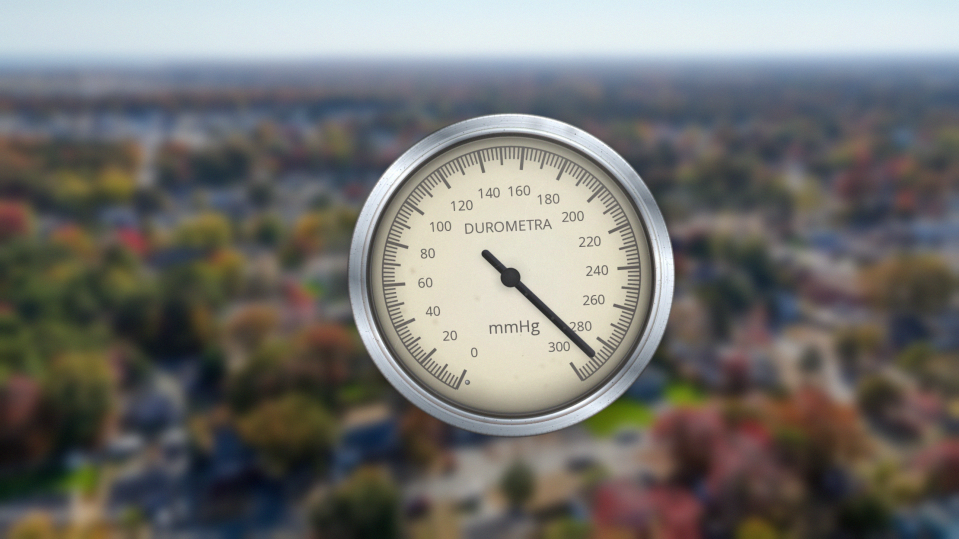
**288** mmHg
